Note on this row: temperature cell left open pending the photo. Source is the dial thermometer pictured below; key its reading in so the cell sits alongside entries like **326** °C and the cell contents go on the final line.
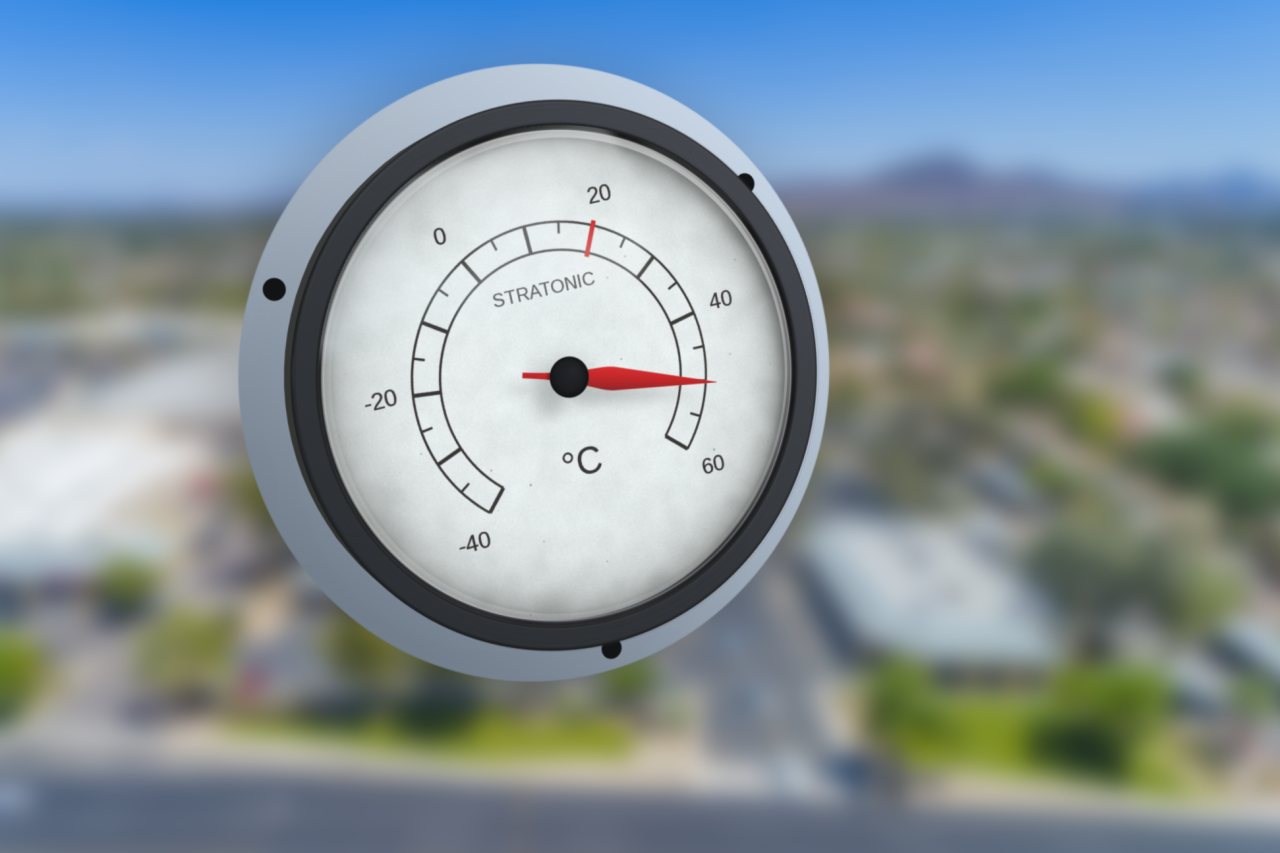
**50** °C
